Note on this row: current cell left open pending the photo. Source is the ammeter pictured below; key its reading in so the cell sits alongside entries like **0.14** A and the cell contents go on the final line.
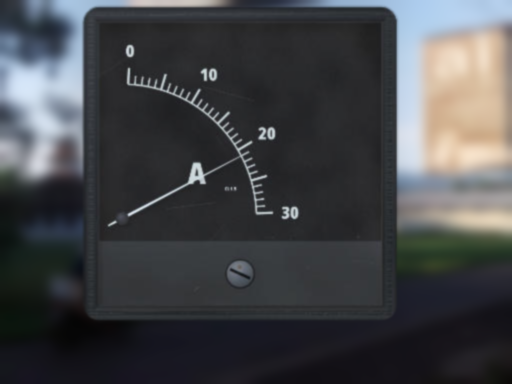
**21** A
